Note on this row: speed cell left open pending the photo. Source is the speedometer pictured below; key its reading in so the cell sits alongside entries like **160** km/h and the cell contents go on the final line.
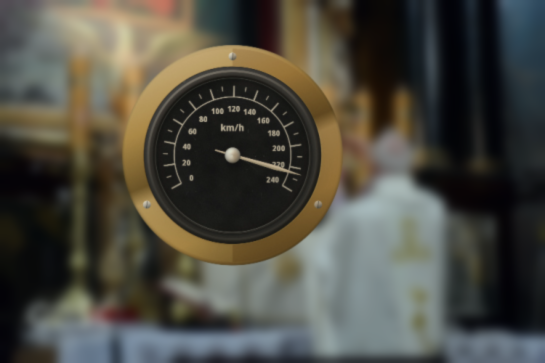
**225** km/h
